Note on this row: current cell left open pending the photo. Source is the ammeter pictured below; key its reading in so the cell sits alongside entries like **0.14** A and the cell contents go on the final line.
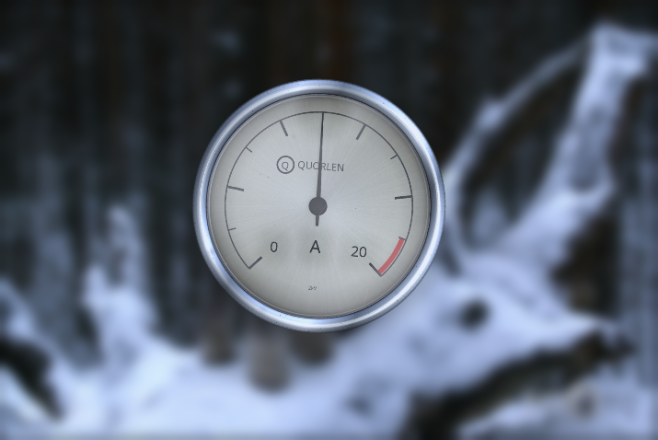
**10** A
